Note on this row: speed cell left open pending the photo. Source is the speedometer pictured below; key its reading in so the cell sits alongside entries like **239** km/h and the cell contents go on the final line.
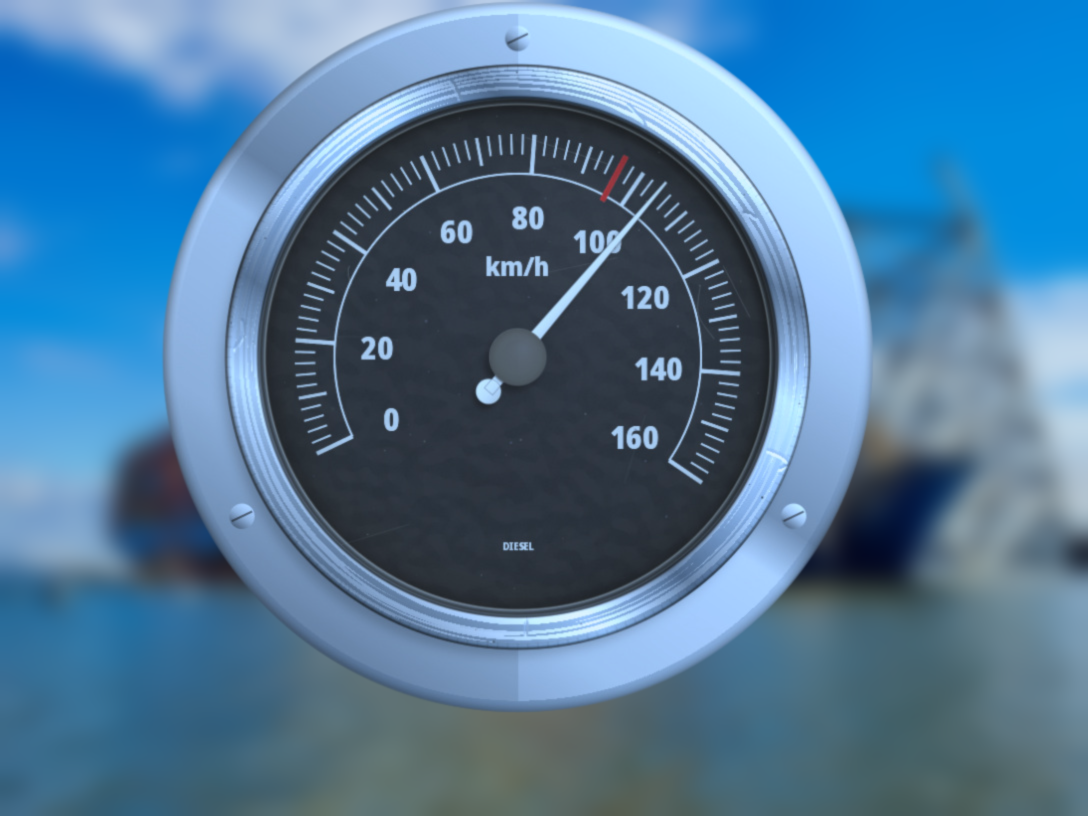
**104** km/h
